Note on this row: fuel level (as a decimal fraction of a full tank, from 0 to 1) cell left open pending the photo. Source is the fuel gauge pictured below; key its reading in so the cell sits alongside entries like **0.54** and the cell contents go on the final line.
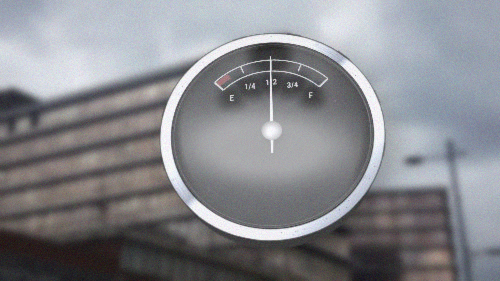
**0.5**
